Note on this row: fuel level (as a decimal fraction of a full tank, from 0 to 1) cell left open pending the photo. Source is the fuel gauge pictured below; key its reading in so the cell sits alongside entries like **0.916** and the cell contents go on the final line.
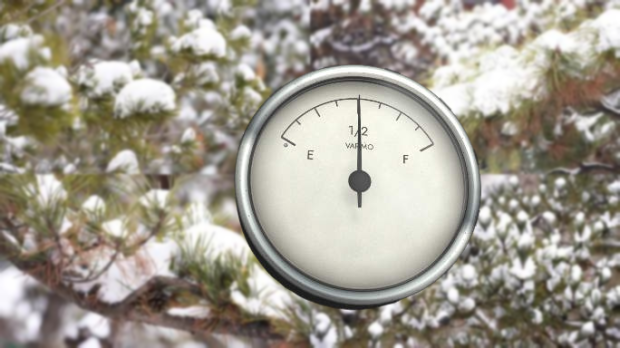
**0.5**
